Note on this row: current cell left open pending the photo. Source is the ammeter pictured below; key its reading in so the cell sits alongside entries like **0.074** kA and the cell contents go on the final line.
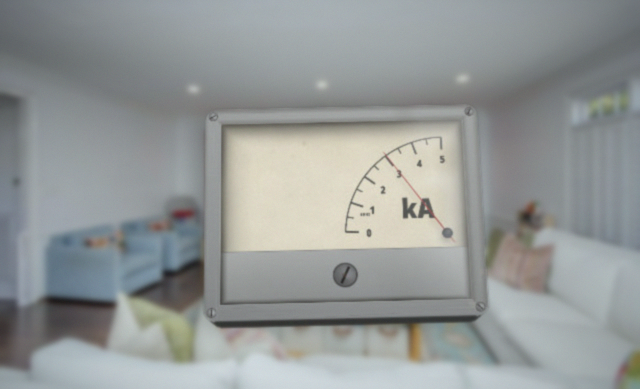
**3** kA
